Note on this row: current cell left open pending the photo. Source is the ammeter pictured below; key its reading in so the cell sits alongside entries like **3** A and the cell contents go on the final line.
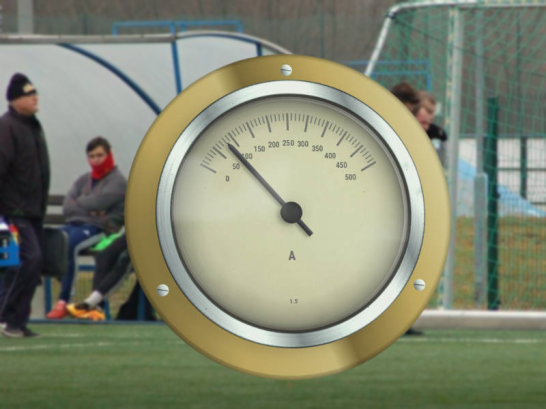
**80** A
